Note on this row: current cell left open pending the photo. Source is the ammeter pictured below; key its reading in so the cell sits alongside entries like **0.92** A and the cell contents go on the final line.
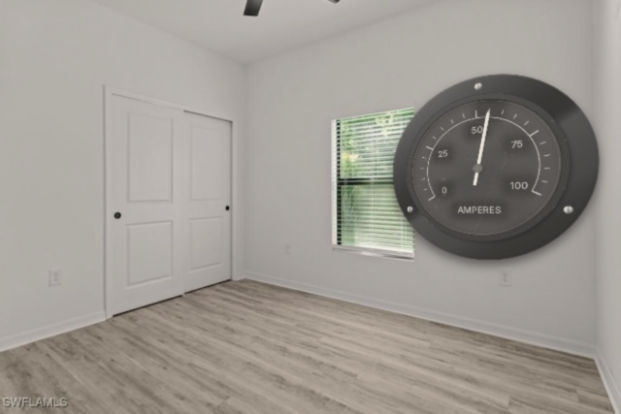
**55** A
